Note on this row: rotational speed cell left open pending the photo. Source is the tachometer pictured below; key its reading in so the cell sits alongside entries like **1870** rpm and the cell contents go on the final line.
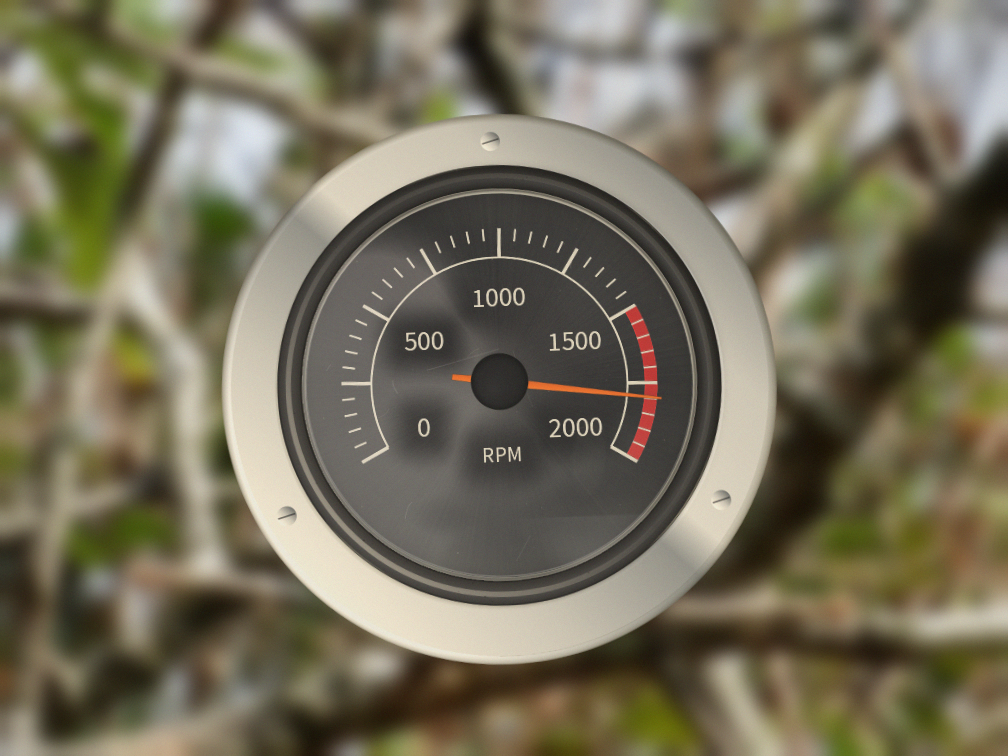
**1800** rpm
